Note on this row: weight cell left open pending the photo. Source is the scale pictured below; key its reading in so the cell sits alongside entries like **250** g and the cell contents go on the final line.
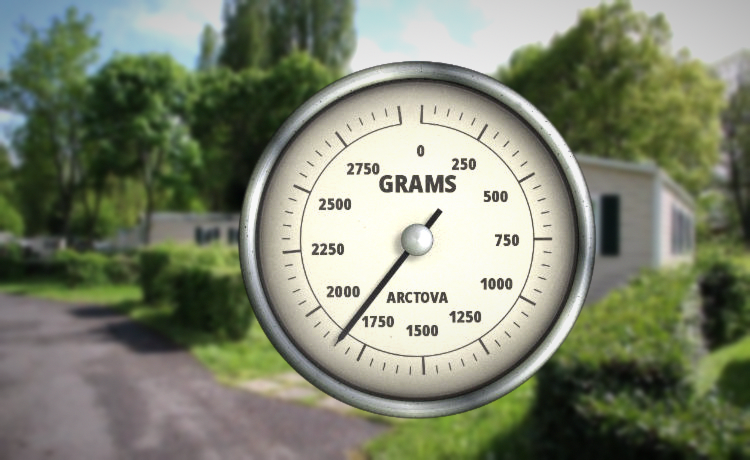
**1850** g
